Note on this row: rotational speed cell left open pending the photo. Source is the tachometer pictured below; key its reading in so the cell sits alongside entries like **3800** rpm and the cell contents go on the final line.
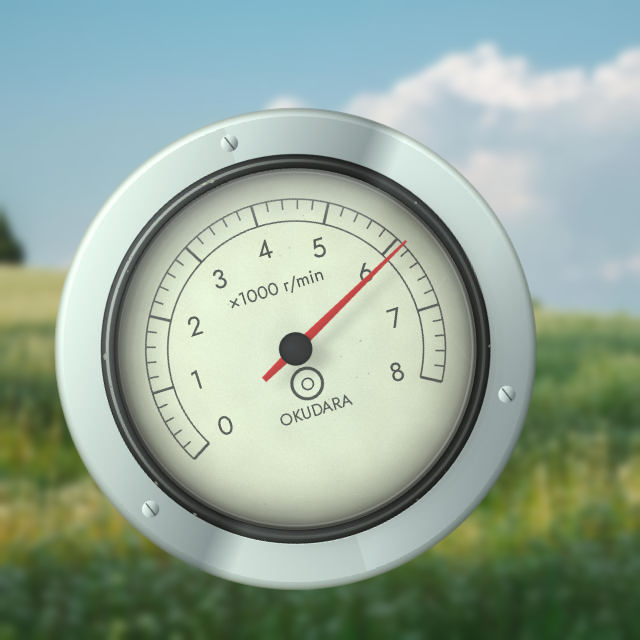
**6100** rpm
